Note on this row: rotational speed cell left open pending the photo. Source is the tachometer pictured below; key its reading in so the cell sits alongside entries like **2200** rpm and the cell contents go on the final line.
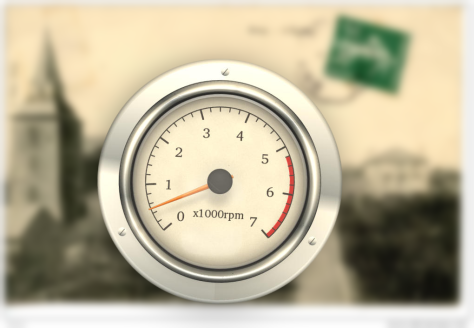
**500** rpm
